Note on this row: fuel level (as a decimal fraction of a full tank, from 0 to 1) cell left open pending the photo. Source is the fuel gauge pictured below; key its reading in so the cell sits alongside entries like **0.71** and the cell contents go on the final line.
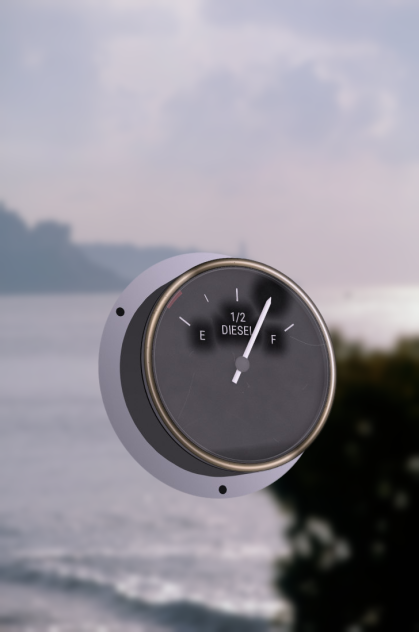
**0.75**
